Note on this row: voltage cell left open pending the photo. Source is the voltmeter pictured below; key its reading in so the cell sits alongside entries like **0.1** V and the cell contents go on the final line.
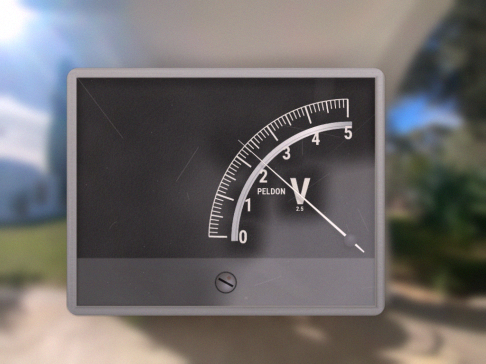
**2.3** V
